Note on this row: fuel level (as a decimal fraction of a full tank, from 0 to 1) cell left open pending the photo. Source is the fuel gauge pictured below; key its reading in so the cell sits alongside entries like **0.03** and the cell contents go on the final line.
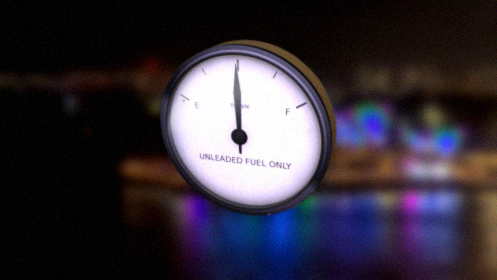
**0.5**
